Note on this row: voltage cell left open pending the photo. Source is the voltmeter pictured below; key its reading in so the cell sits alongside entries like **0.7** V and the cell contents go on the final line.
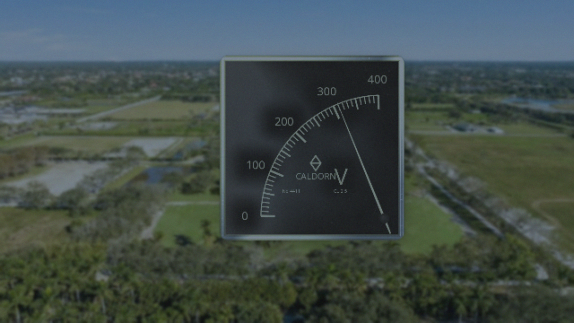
**310** V
